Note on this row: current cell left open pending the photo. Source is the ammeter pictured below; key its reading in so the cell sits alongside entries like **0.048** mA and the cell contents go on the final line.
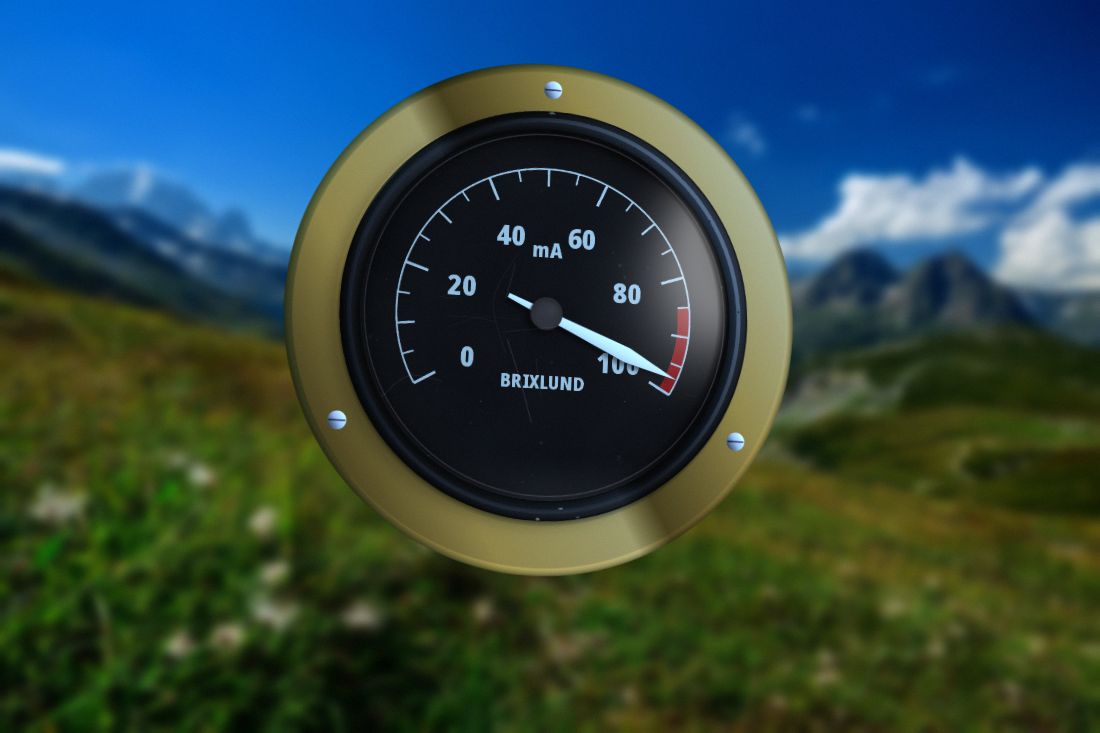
**97.5** mA
